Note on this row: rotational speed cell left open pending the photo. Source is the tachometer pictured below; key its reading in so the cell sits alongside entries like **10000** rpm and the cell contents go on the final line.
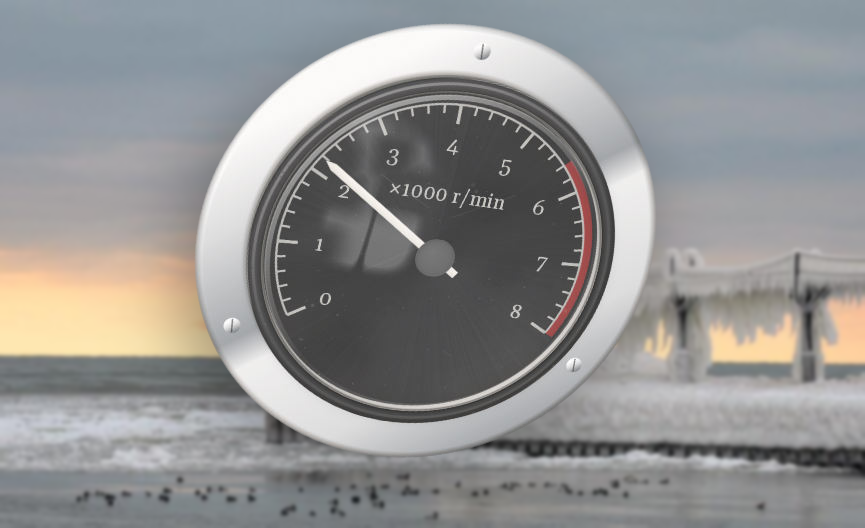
**2200** rpm
